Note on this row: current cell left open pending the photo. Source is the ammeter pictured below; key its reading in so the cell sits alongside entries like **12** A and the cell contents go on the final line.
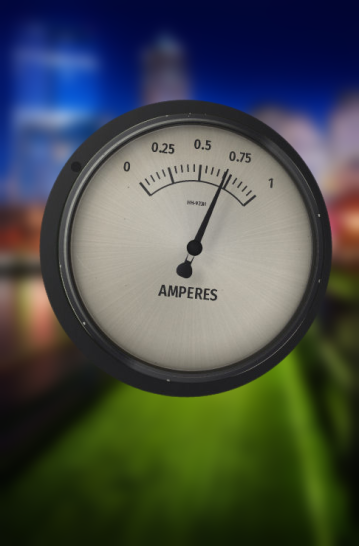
**0.7** A
